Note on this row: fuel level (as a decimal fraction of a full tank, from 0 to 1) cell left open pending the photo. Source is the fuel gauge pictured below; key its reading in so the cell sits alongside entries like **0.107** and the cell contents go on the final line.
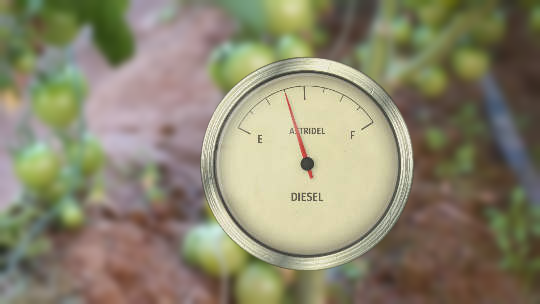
**0.375**
